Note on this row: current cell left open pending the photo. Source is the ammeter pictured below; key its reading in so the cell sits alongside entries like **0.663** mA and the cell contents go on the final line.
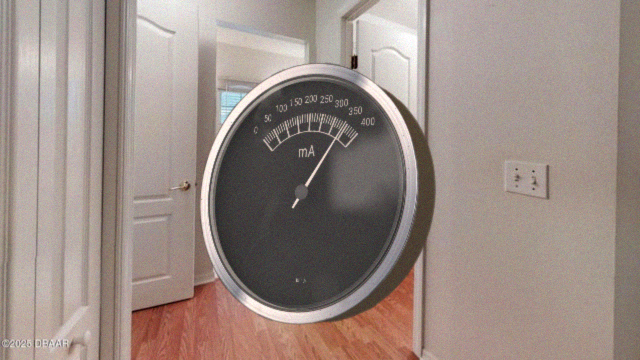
**350** mA
